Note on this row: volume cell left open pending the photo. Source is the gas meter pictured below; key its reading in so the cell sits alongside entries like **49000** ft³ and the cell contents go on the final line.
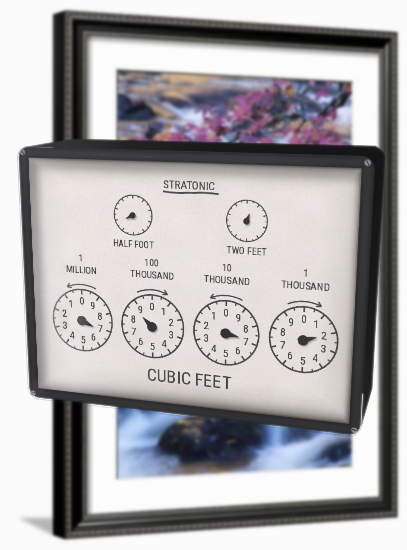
**687200** ft³
